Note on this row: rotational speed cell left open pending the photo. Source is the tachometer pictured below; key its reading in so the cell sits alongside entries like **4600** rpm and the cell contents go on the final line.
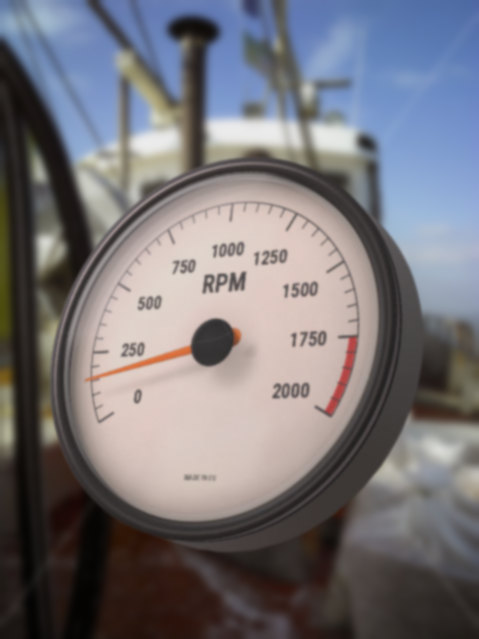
**150** rpm
